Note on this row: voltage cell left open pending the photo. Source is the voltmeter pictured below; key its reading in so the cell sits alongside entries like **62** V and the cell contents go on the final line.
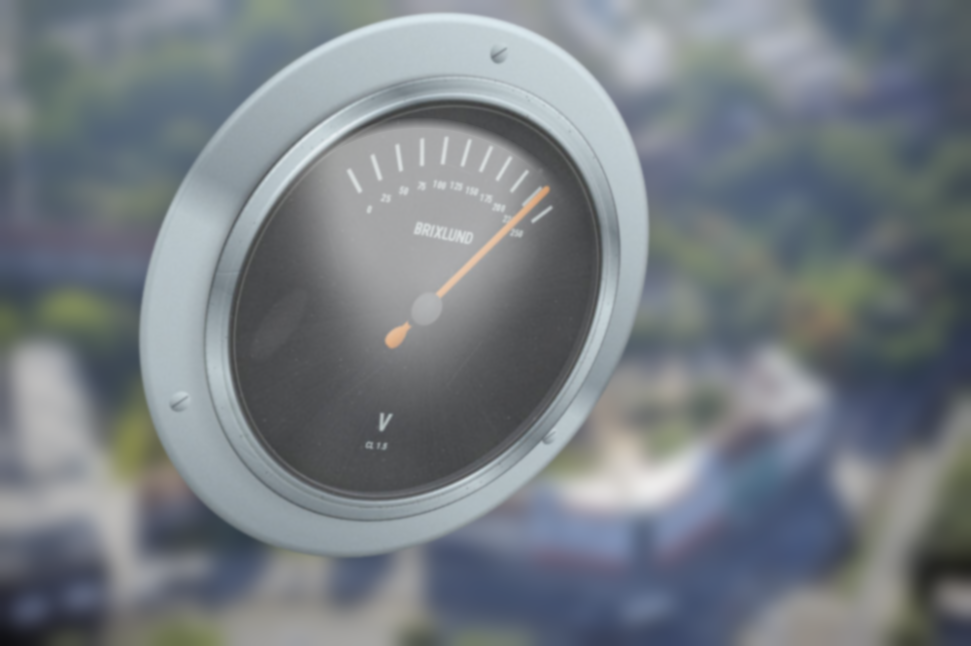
**225** V
